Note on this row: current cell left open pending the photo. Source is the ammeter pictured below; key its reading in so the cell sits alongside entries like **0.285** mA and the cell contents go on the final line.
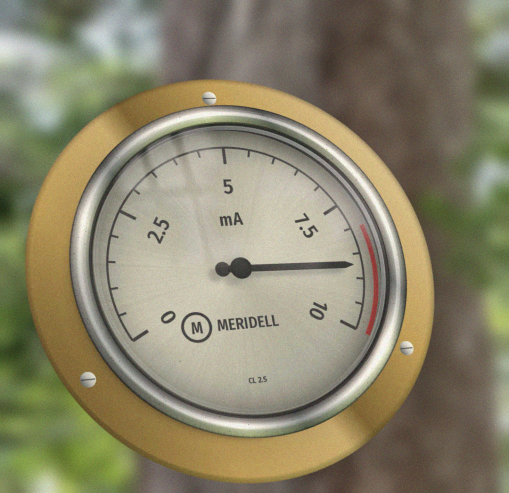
**8.75** mA
